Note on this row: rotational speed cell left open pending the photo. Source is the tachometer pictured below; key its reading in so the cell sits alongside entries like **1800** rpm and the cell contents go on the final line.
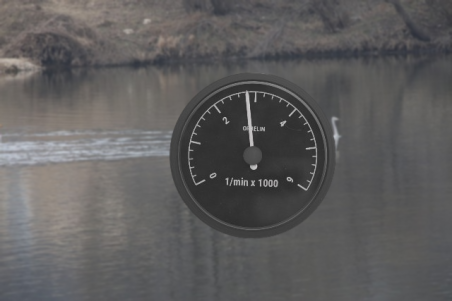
**2800** rpm
